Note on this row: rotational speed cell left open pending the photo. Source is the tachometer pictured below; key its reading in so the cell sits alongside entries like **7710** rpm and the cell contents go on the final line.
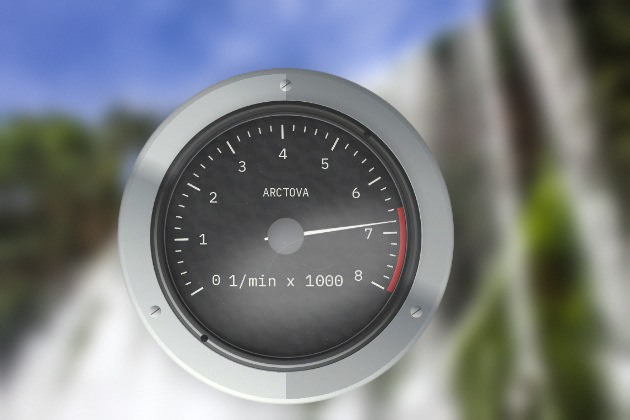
**6800** rpm
